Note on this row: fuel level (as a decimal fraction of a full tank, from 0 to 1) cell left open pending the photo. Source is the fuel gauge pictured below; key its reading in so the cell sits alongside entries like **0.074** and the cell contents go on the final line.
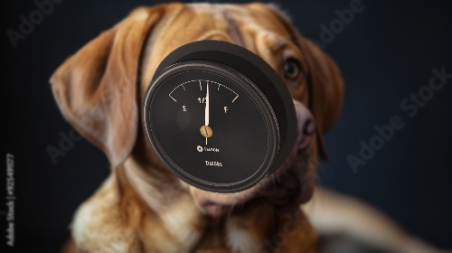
**0.625**
